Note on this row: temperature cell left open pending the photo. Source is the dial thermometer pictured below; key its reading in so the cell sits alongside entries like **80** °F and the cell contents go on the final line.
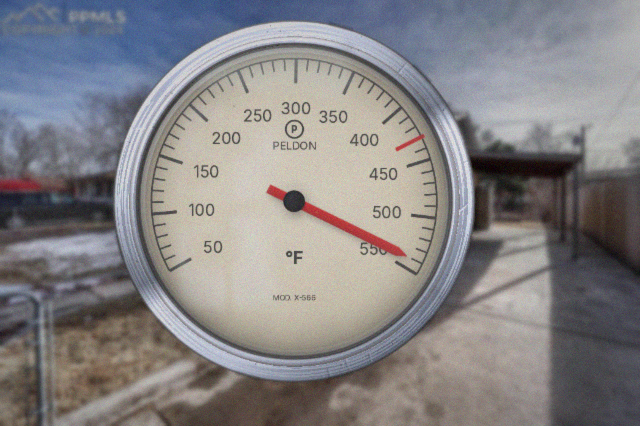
**540** °F
